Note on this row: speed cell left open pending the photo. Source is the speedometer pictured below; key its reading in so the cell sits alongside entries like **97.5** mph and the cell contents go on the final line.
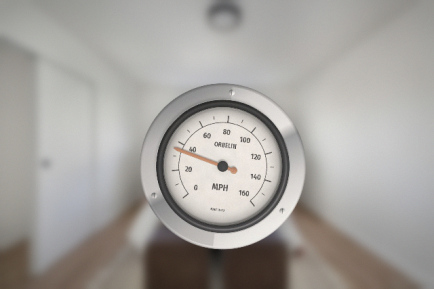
**35** mph
